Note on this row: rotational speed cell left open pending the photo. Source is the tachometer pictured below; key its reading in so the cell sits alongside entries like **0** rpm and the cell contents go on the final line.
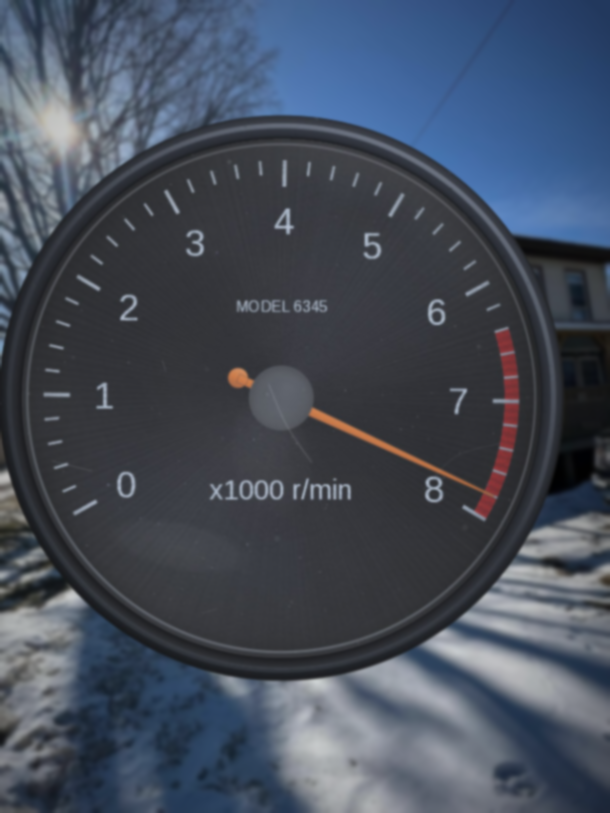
**7800** rpm
